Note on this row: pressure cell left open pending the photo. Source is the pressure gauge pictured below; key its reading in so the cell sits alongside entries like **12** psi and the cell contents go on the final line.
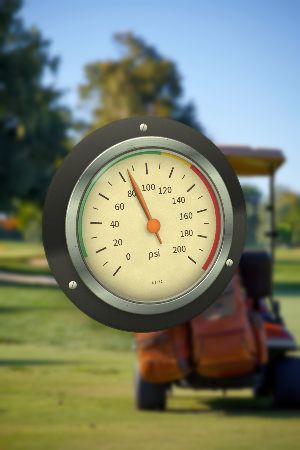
**85** psi
